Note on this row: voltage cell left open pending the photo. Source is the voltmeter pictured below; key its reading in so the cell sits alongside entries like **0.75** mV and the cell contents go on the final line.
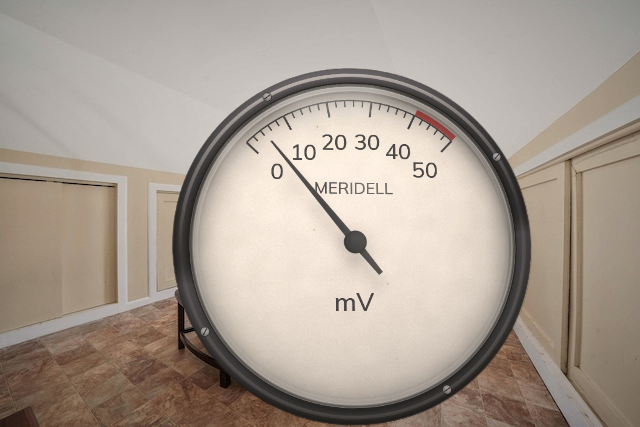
**4** mV
